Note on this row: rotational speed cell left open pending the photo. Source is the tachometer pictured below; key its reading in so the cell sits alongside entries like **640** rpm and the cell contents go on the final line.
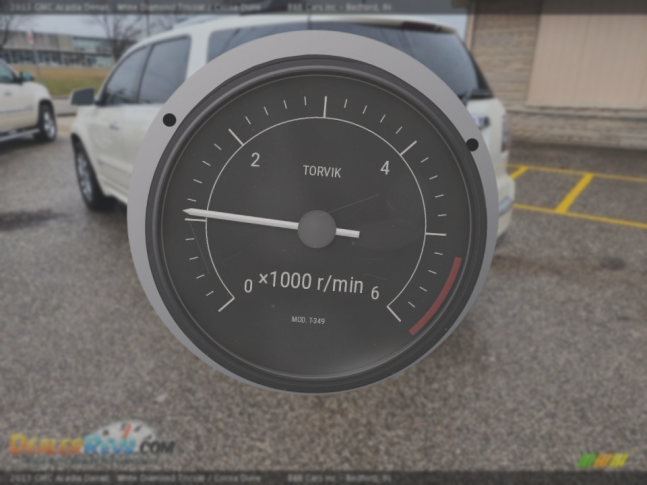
**1100** rpm
